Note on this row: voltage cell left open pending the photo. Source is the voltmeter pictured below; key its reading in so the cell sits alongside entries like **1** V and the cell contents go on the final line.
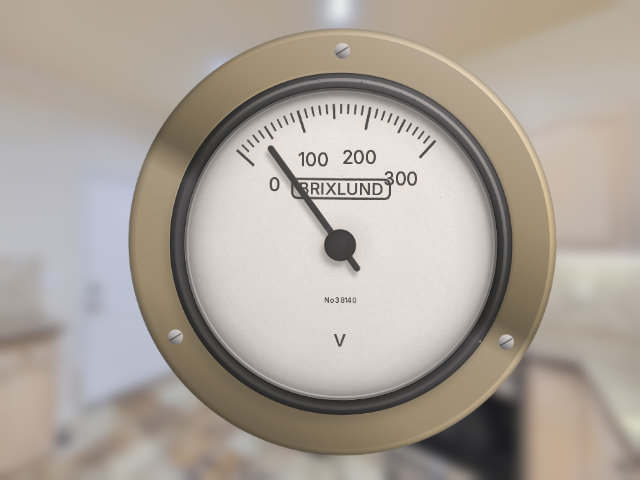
**40** V
